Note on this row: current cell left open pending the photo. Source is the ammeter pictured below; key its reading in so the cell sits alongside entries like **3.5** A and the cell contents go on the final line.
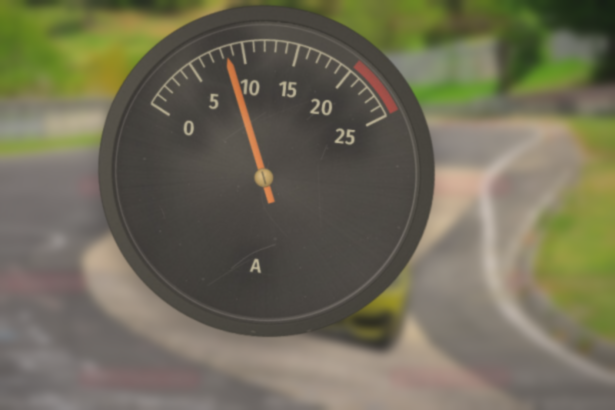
**8.5** A
